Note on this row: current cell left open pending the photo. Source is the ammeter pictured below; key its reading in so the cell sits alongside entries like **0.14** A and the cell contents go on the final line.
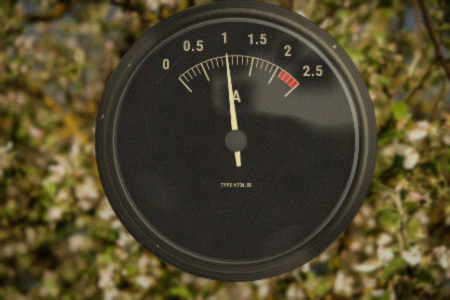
**1** A
